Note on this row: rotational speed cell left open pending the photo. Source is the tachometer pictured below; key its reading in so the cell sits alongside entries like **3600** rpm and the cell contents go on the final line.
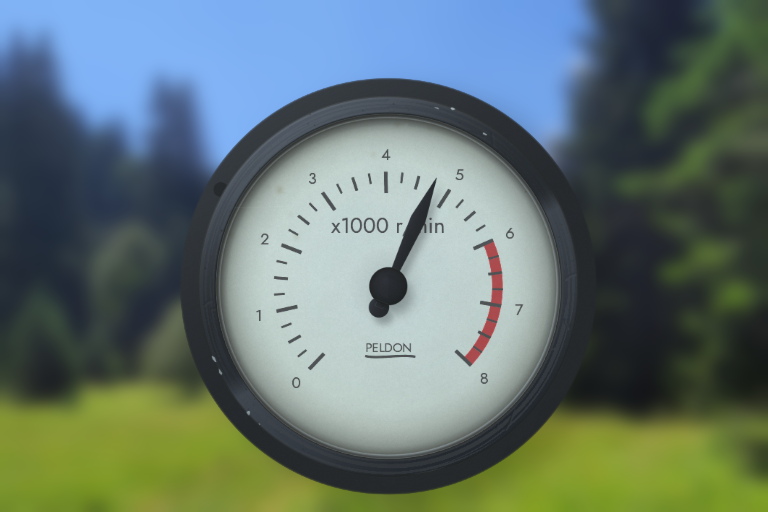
**4750** rpm
